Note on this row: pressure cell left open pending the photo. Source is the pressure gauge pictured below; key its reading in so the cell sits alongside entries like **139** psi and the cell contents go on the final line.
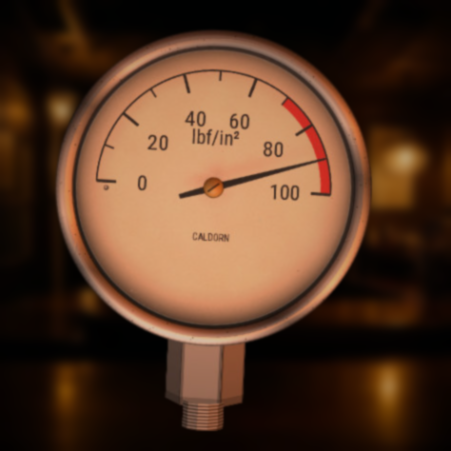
**90** psi
